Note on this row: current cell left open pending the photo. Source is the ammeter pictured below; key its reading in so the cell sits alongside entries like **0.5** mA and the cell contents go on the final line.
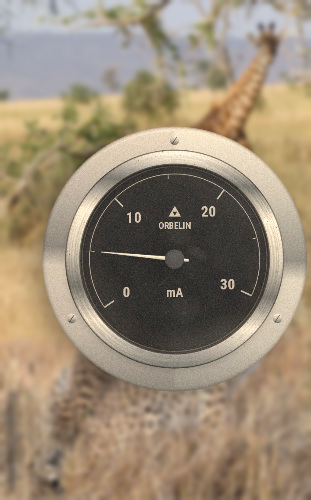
**5** mA
